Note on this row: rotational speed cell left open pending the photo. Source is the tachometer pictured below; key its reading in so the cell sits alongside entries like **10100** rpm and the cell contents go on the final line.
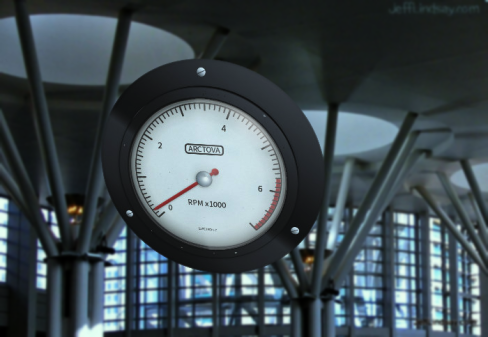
**200** rpm
